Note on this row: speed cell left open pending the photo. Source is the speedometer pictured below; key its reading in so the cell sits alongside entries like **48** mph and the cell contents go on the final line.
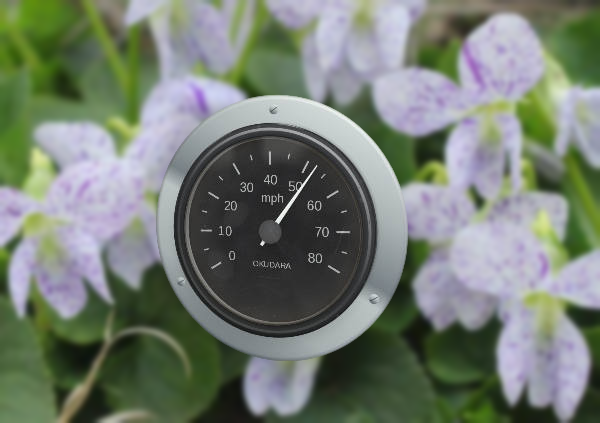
**52.5** mph
